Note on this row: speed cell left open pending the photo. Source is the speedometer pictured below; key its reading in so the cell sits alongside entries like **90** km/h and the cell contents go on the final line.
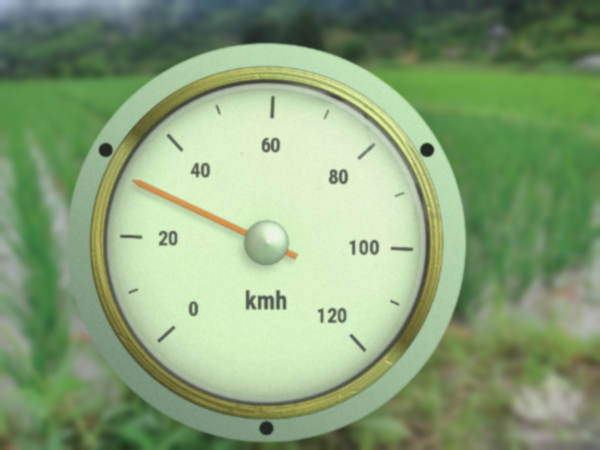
**30** km/h
